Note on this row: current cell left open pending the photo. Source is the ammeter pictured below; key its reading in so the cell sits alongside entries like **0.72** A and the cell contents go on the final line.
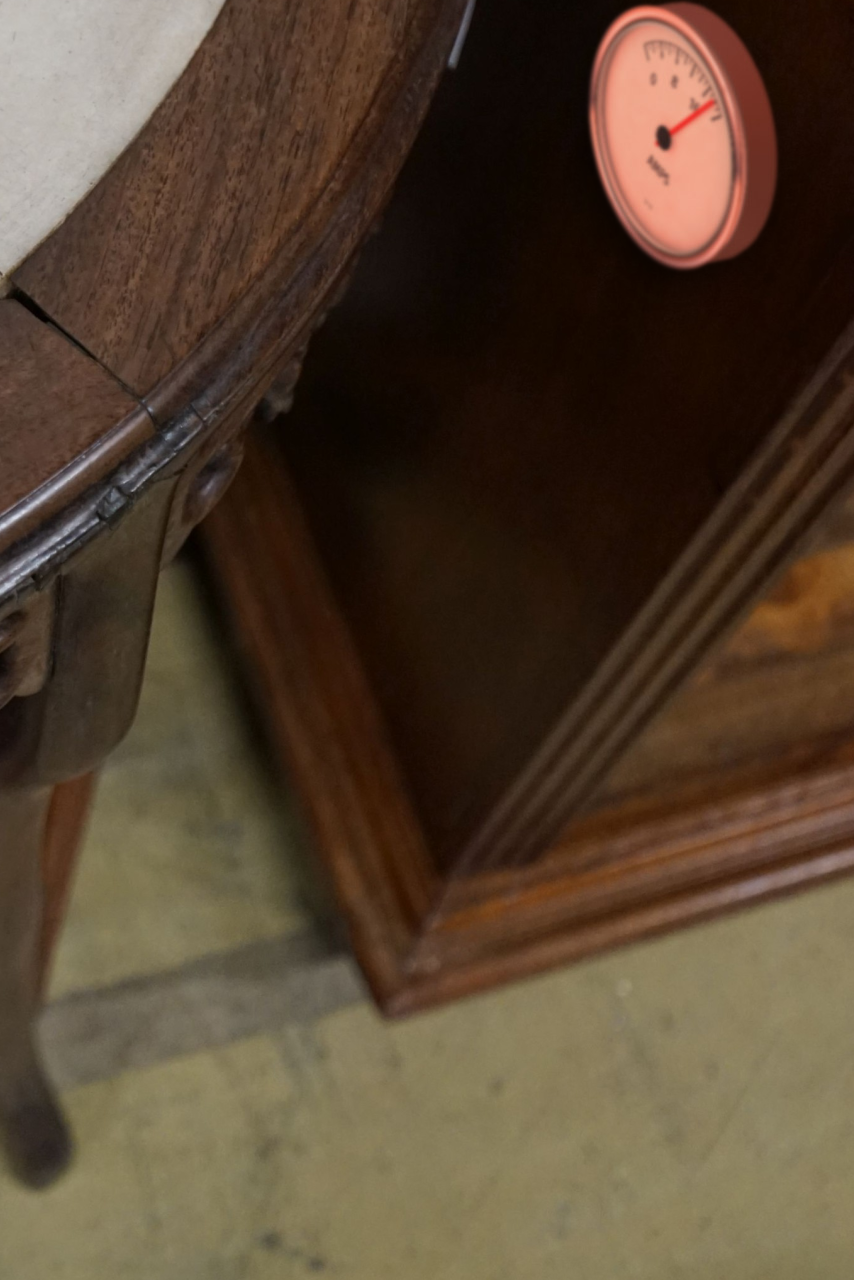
**18** A
